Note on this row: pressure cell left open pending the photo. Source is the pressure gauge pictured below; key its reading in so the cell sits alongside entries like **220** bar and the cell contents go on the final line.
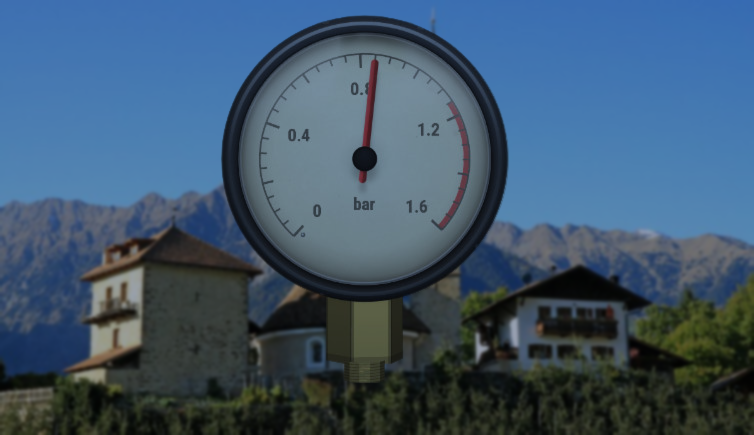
**0.85** bar
